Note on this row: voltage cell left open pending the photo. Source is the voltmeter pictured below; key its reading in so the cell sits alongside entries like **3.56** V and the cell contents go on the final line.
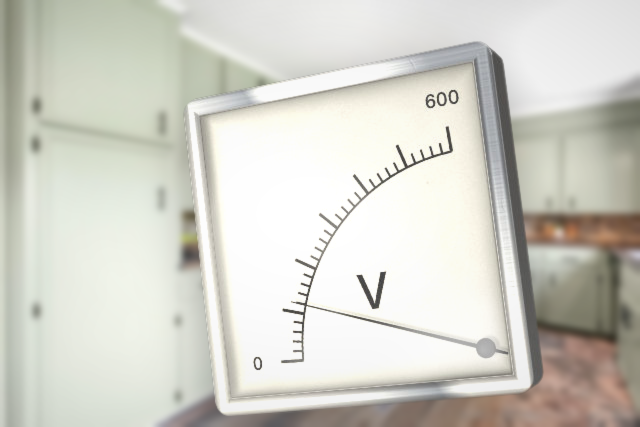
**120** V
